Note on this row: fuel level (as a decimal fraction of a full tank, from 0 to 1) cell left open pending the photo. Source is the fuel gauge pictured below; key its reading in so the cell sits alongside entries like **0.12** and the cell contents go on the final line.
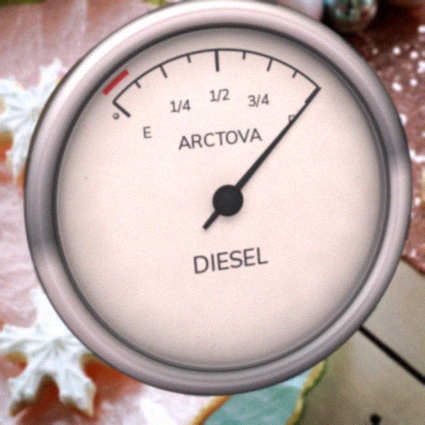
**1**
